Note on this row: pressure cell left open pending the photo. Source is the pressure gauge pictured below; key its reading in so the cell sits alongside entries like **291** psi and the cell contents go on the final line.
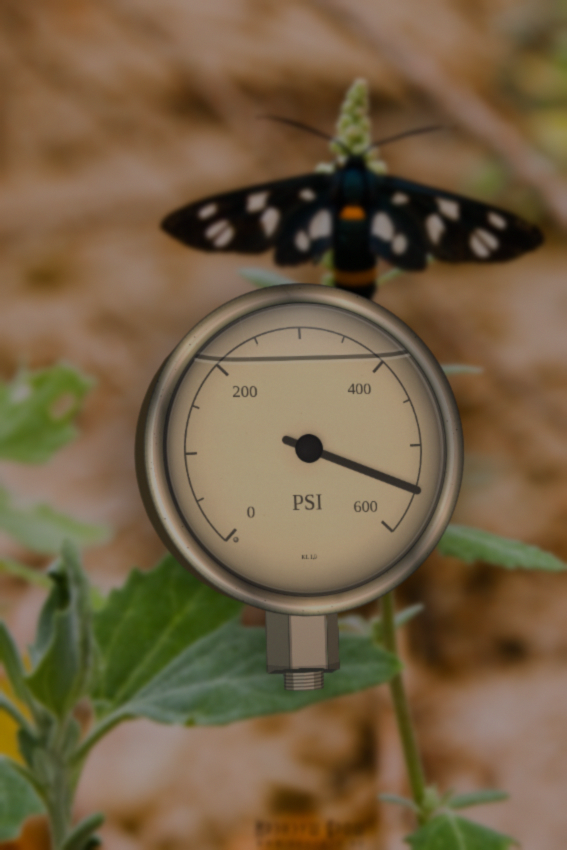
**550** psi
